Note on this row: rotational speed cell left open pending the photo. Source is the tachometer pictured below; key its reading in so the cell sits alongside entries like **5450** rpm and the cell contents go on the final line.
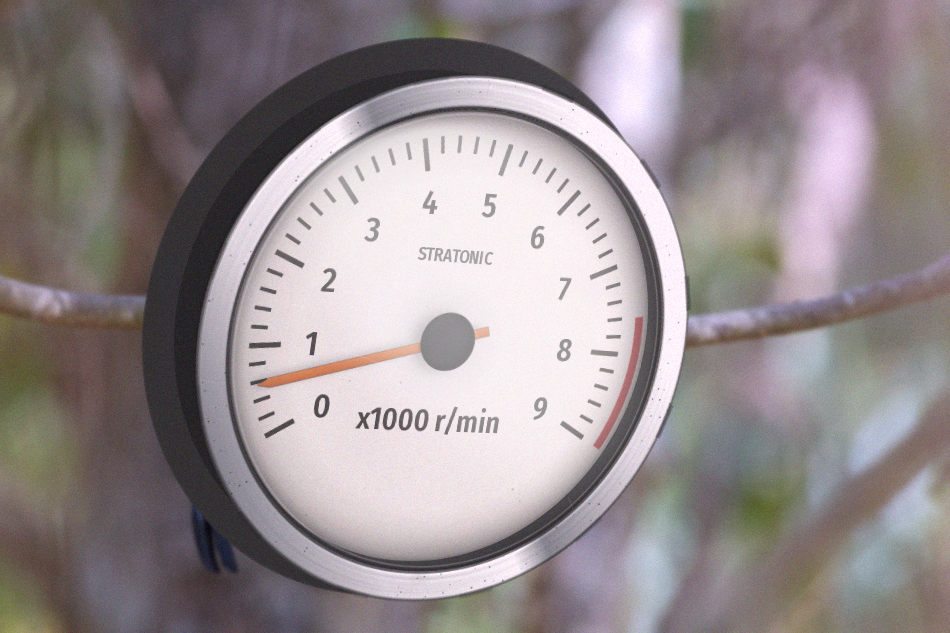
**600** rpm
